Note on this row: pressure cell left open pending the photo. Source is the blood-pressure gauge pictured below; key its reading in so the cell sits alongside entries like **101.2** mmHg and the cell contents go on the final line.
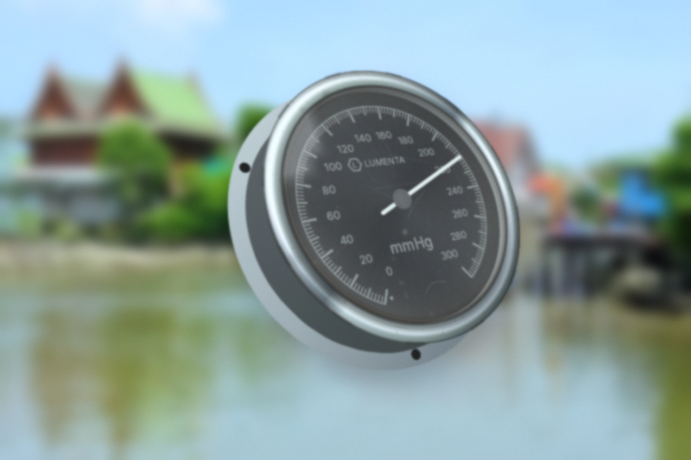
**220** mmHg
